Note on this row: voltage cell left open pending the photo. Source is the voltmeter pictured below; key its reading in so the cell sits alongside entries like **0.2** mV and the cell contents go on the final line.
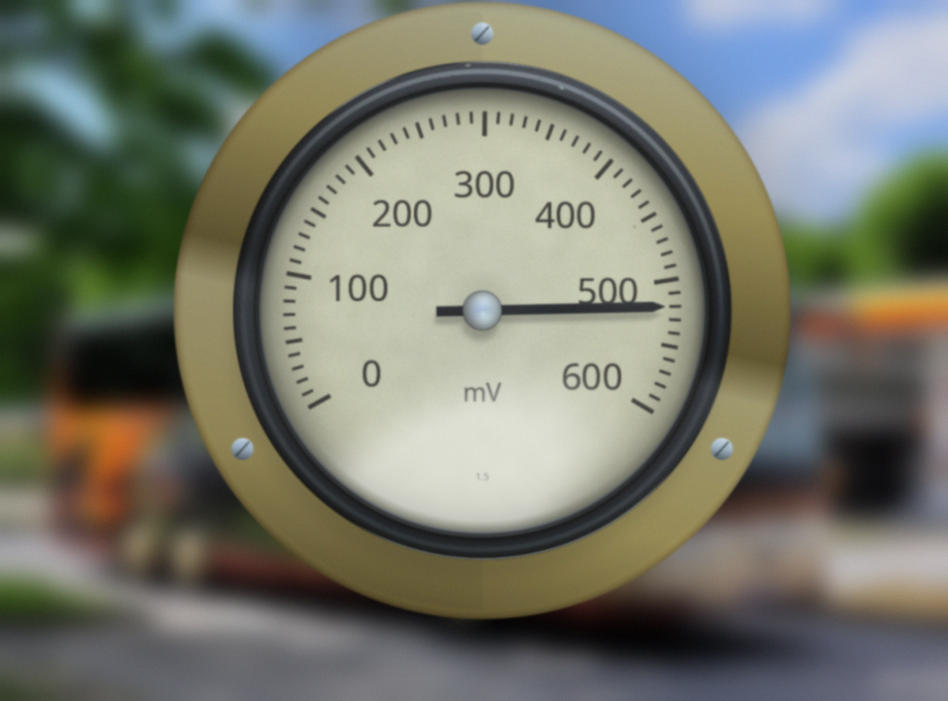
**520** mV
